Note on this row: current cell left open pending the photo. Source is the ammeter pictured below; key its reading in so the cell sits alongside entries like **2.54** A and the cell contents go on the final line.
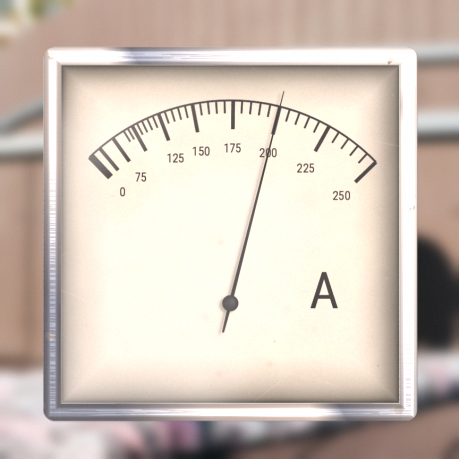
**200** A
